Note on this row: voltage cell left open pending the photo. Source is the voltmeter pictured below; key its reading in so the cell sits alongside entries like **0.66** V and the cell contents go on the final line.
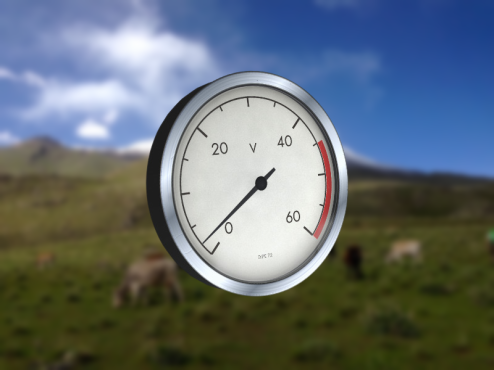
**2.5** V
